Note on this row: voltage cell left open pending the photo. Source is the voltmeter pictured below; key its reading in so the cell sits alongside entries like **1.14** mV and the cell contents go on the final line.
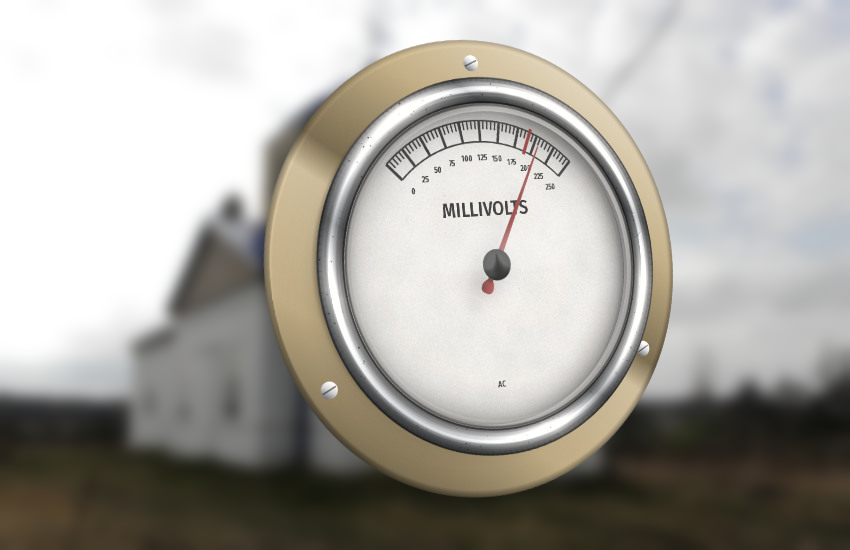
**200** mV
